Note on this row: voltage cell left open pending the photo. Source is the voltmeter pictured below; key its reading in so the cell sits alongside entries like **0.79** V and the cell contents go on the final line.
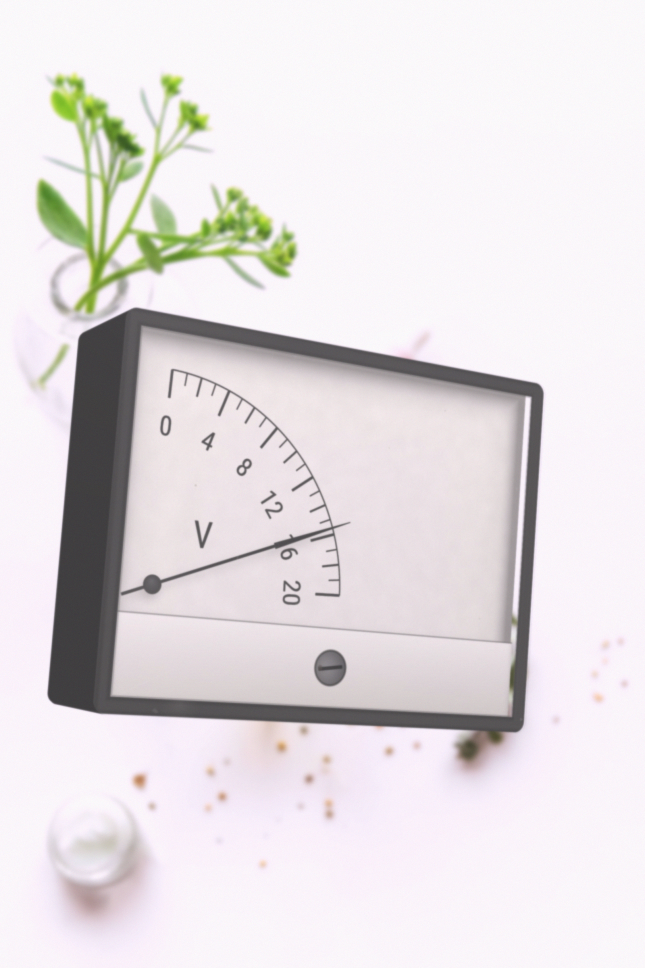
**15.5** V
